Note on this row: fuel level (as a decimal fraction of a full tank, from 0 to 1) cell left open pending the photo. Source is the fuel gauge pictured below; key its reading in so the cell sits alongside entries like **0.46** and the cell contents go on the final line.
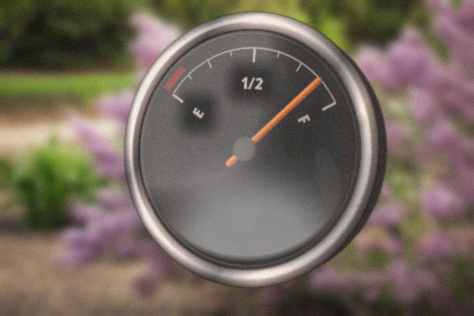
**0.875**
